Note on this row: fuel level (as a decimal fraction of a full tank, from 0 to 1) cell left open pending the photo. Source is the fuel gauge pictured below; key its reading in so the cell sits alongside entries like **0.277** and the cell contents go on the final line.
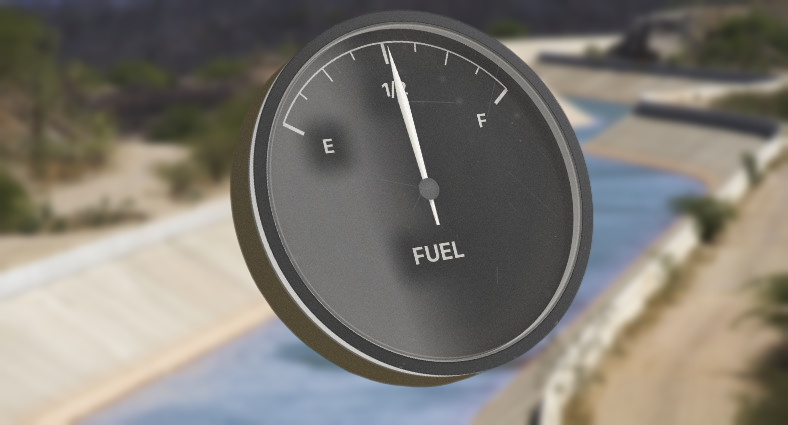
**0.5**
